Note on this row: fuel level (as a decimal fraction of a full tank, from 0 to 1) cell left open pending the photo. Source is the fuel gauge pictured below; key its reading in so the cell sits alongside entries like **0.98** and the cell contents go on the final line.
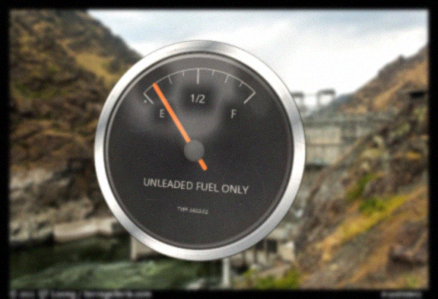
**0.125**
